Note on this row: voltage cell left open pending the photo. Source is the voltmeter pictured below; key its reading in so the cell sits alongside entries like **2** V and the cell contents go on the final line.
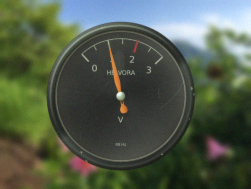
**1** V
